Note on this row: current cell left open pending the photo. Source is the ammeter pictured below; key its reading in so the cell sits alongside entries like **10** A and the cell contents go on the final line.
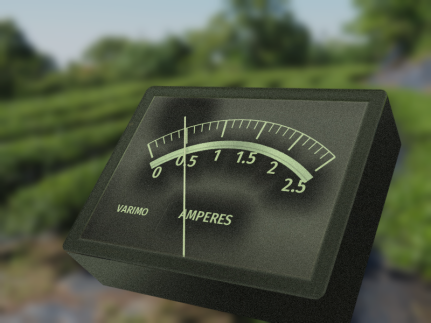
**0.5** A
